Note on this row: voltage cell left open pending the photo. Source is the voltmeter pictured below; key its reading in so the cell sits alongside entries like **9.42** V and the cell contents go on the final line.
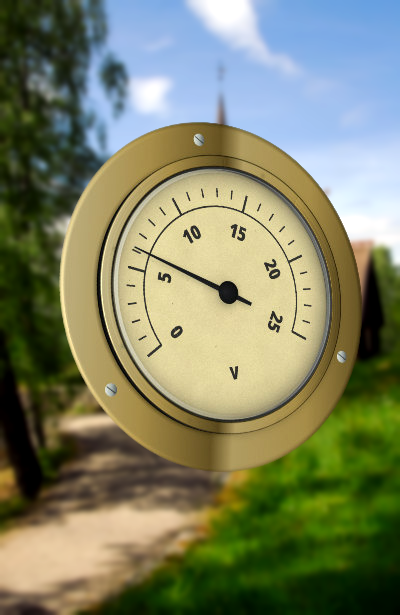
**6** V
